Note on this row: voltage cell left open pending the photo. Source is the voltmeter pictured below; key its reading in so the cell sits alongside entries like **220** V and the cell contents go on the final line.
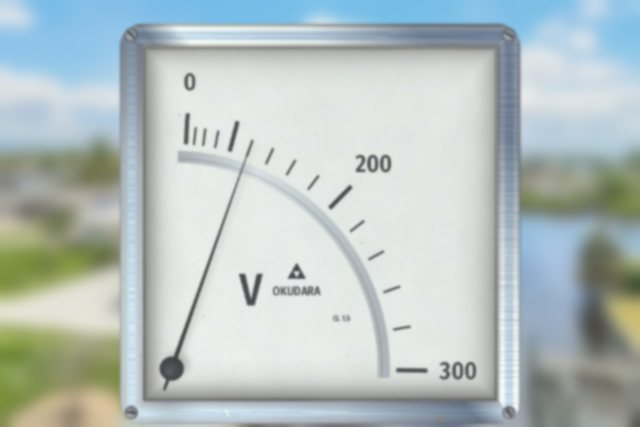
**120** V
